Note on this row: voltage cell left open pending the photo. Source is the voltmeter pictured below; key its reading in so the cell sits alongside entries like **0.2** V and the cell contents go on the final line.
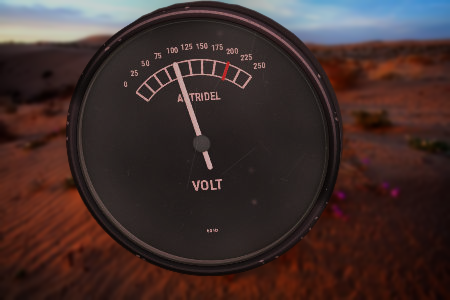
**100** V
